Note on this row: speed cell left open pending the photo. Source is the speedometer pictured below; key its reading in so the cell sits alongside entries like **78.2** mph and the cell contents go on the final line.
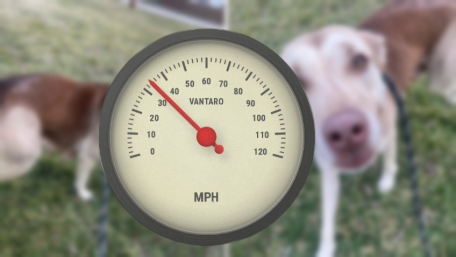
**34** mph
